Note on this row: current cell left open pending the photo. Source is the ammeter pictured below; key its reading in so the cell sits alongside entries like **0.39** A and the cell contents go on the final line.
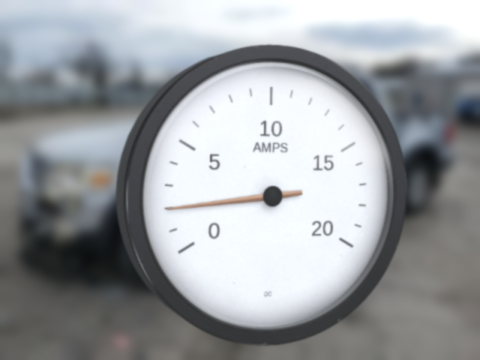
**2** A
